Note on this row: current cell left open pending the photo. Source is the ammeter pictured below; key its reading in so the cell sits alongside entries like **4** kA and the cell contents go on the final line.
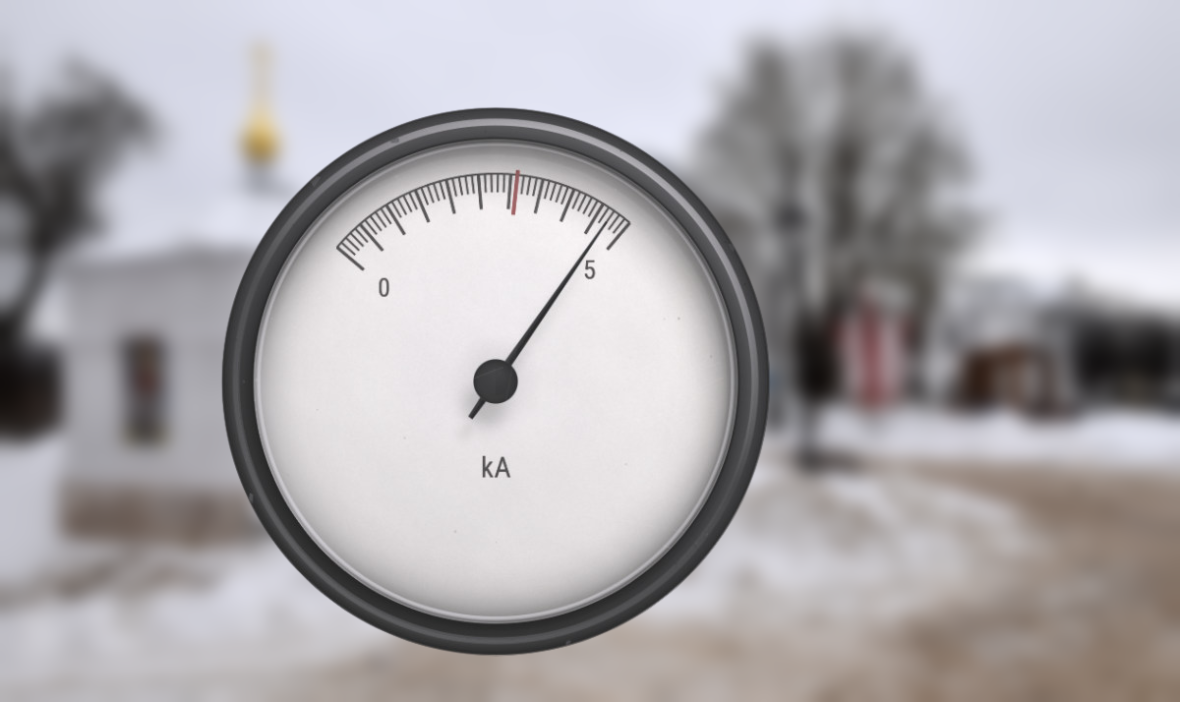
**4.7** kA
